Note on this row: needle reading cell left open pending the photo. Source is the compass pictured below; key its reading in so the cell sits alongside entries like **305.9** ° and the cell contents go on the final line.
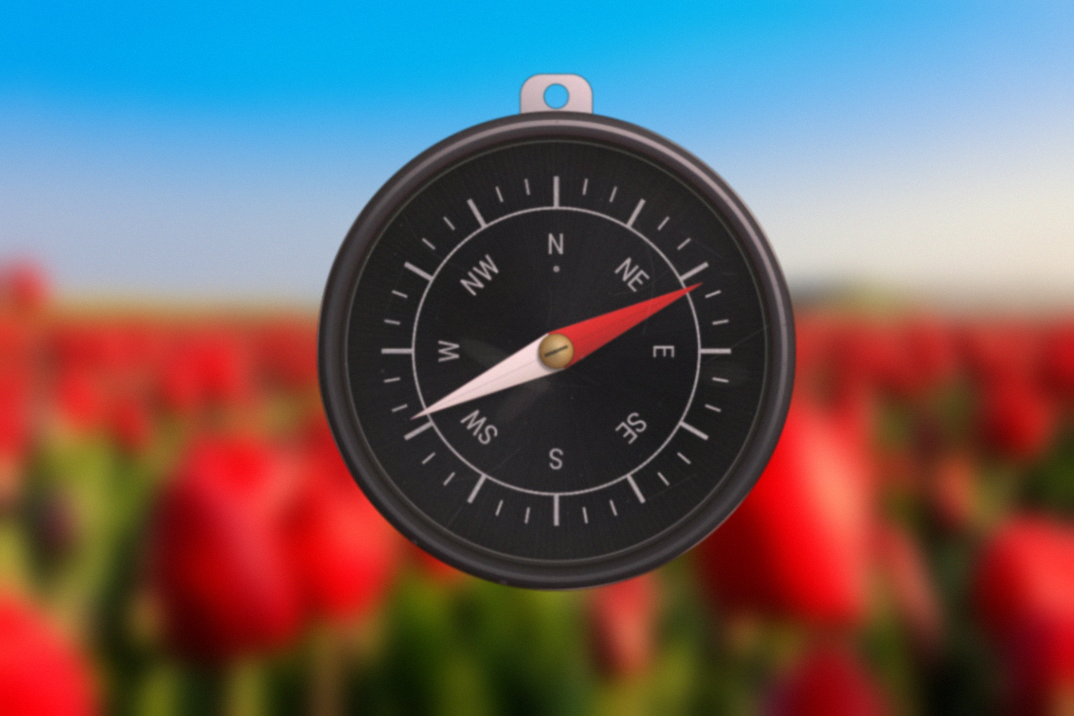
**65** °
